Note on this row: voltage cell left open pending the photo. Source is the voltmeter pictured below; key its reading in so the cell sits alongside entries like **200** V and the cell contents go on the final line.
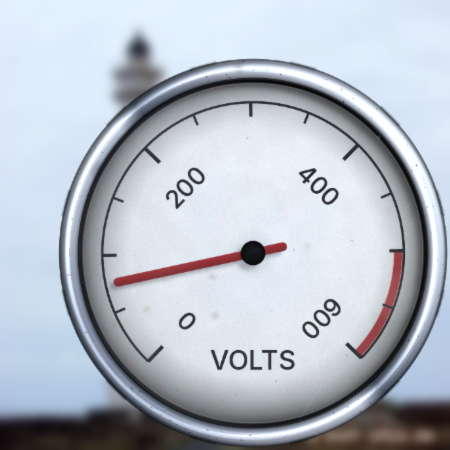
**75** V
